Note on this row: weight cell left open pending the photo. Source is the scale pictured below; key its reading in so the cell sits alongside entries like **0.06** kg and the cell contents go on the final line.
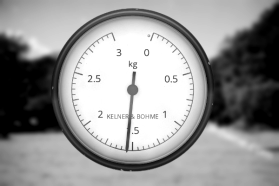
**1.55** kg
